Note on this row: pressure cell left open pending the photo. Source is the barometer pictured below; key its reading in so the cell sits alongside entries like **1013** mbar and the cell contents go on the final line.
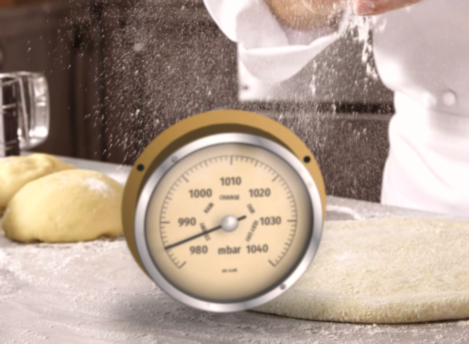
**985** mbar
